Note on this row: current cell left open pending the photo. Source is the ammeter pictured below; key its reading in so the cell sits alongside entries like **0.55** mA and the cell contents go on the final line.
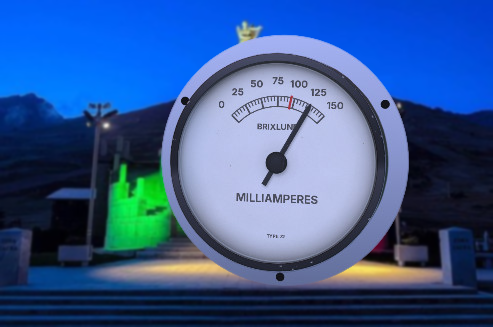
**125** mA
